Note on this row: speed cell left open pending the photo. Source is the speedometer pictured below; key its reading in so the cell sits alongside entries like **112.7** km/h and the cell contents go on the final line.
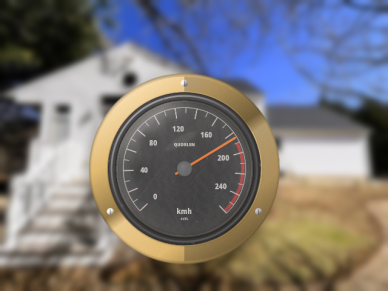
**185** km/h
